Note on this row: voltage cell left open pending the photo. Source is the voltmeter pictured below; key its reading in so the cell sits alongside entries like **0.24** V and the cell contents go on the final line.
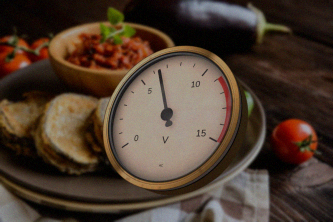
**6.5** V
